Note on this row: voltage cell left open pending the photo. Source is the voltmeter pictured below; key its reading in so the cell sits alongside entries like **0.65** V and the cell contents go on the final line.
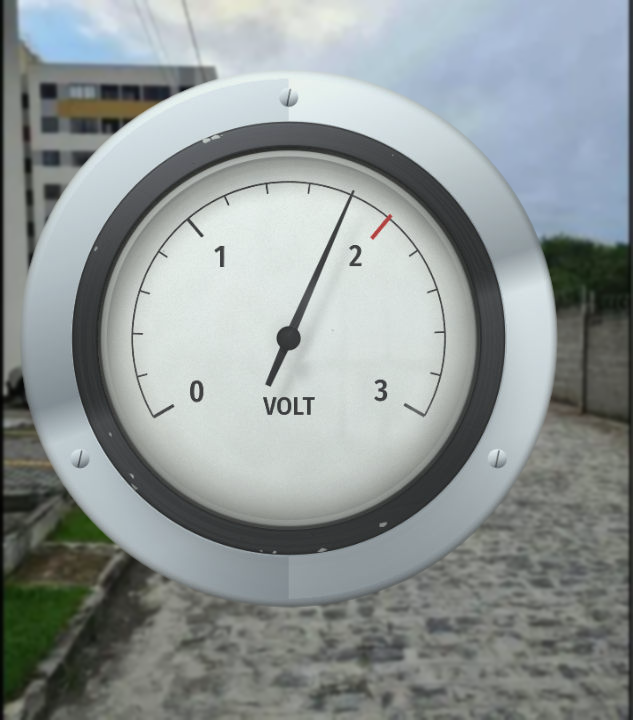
**1.8** V
